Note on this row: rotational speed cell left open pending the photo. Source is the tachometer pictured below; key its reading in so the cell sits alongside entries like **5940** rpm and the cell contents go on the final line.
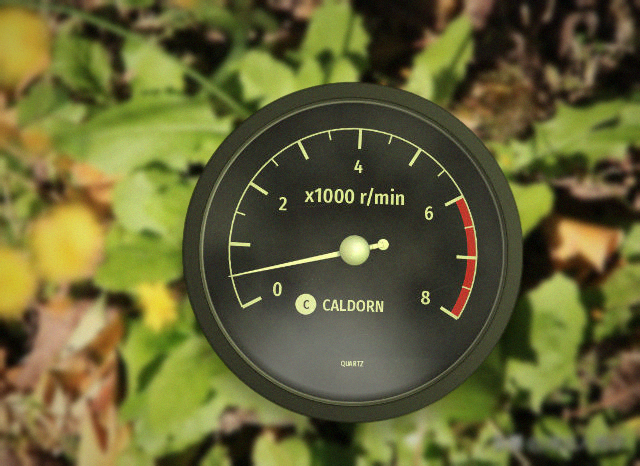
**500** rpm
